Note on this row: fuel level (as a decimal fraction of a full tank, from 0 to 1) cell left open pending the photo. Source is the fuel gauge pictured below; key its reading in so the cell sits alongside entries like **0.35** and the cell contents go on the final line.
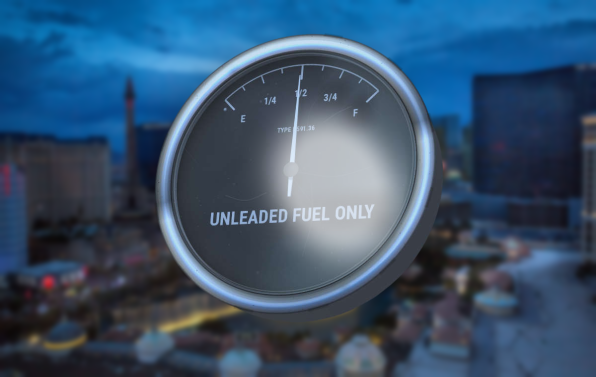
**0.5**
